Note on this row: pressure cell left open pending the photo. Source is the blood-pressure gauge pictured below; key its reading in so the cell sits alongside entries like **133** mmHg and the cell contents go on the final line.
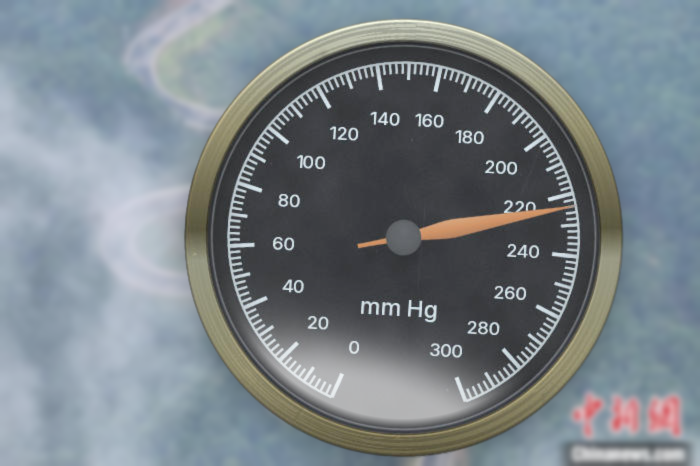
**224** mmHg
